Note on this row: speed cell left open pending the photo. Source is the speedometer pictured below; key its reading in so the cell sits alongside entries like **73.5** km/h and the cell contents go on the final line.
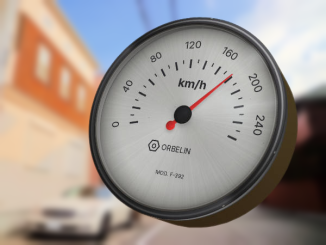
**180** km/h
